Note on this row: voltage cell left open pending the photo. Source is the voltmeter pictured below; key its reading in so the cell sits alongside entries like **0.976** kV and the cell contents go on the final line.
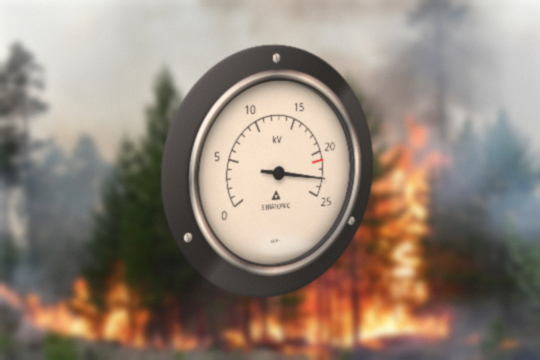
**23** kV
